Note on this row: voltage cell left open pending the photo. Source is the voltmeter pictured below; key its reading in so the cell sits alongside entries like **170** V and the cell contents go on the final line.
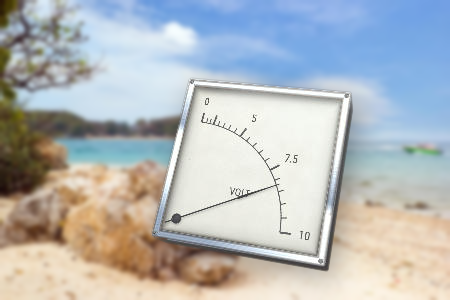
**8.25** V
